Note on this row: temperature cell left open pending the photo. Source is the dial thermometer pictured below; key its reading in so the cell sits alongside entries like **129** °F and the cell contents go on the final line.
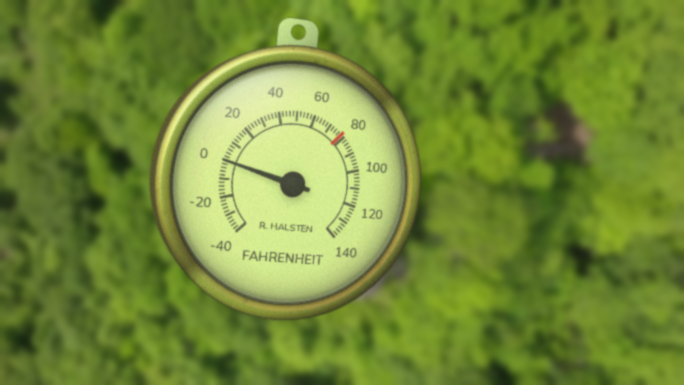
**0** °F
